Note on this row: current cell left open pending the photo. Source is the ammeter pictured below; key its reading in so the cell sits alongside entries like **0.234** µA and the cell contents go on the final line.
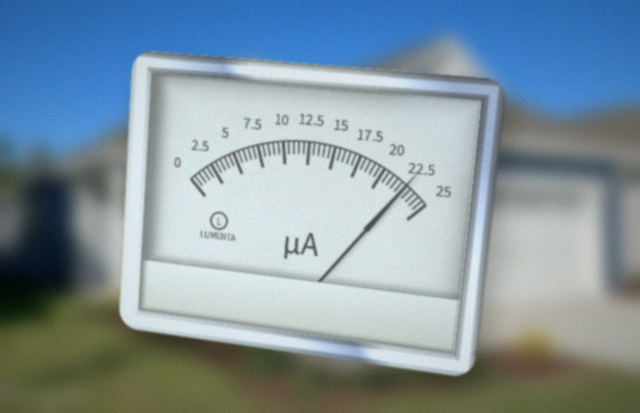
**22.5** µA
